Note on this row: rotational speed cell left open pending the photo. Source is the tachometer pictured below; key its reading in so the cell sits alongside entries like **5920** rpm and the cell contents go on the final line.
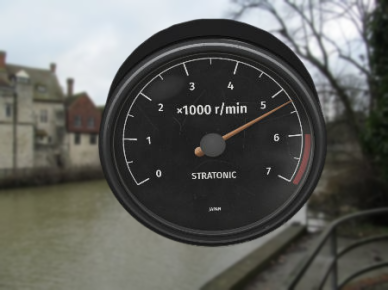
**5250** rpm
